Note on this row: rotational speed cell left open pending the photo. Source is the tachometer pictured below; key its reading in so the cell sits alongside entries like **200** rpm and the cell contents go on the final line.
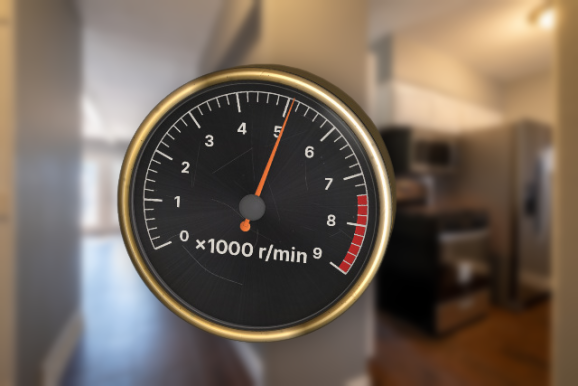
**5100** rpm
